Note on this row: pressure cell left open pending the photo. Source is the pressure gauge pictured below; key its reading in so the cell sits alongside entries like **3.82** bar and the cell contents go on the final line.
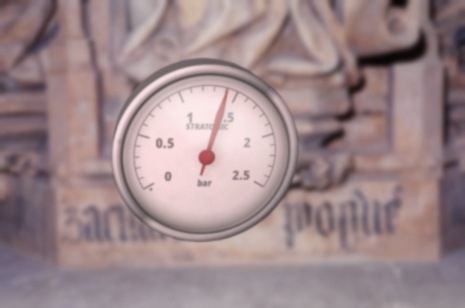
**1.4** bar
